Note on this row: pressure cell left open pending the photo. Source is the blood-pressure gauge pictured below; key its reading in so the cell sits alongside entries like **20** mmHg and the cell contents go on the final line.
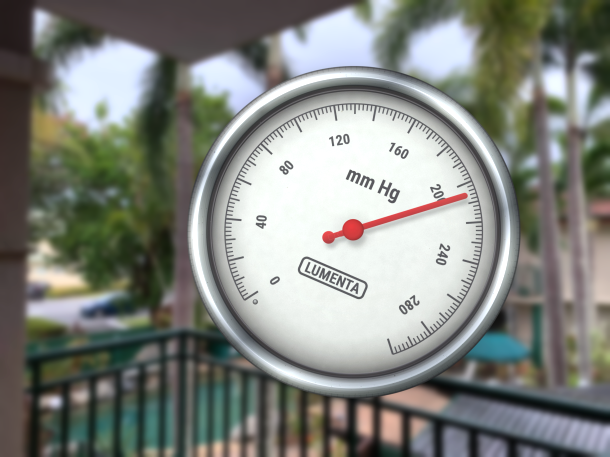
**206** mmHg
